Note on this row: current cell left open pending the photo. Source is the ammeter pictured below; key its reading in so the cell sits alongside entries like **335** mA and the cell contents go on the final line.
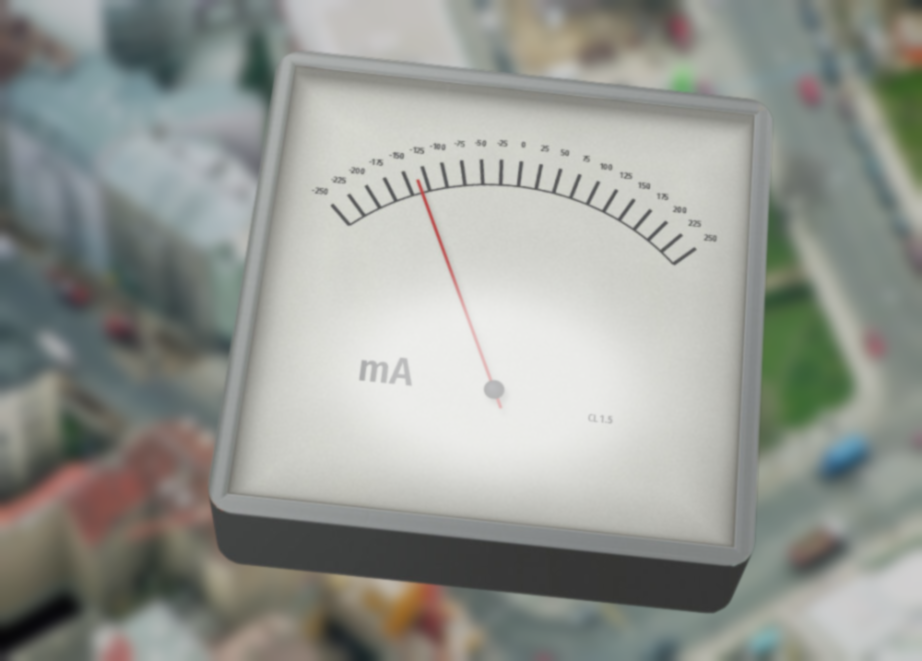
**-137.5** mA
